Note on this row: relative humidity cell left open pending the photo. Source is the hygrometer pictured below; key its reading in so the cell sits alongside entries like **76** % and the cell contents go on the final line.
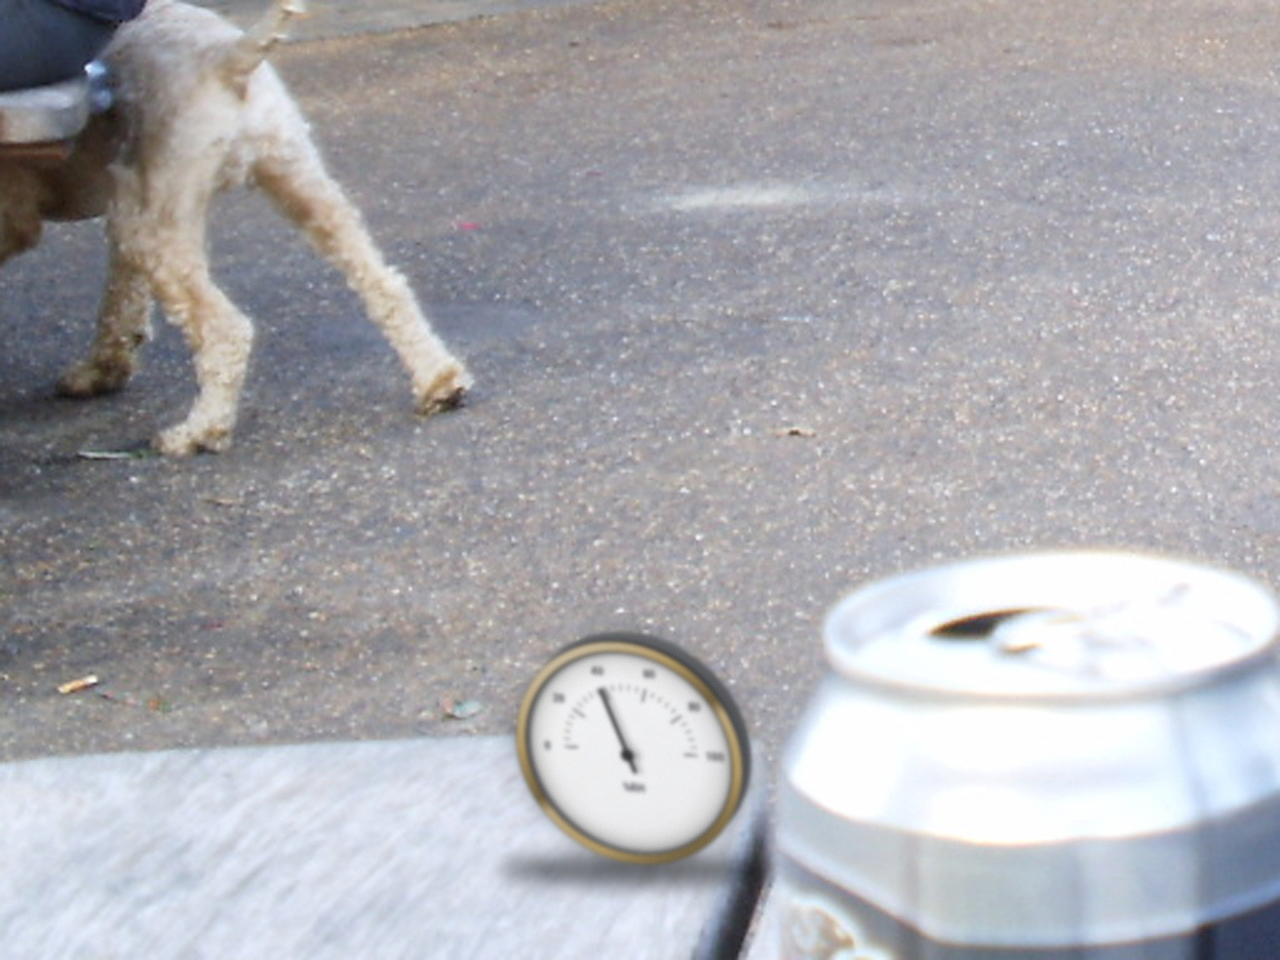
**40** %
